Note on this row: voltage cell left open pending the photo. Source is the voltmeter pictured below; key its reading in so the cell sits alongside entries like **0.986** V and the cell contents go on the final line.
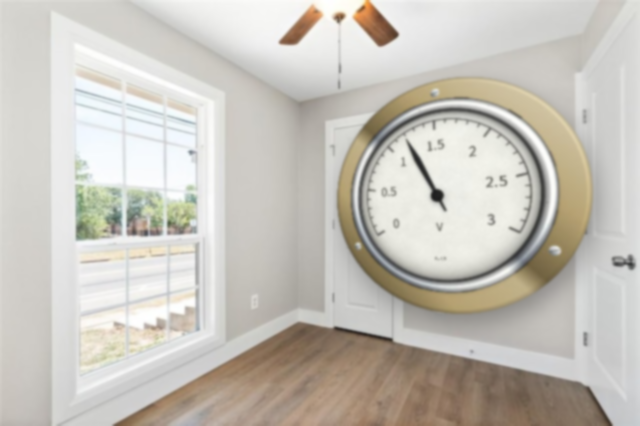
**1.2** V
